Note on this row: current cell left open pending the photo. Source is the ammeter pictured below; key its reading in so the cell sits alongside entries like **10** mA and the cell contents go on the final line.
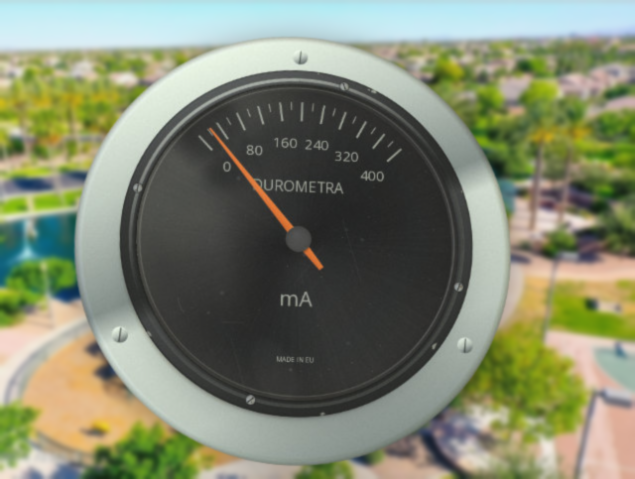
**20** mA
